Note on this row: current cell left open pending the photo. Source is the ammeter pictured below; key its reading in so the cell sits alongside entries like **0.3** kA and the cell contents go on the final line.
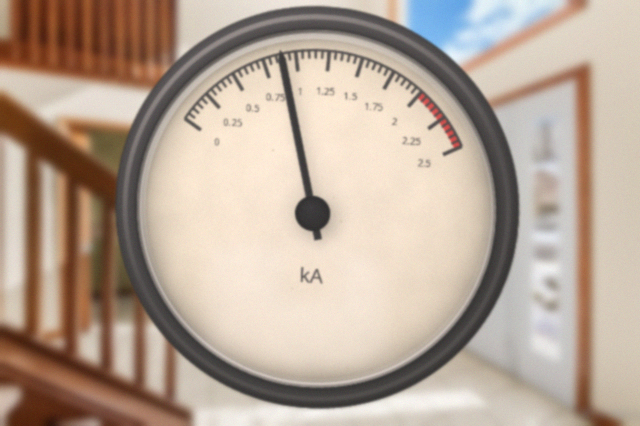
**0.9** kA
